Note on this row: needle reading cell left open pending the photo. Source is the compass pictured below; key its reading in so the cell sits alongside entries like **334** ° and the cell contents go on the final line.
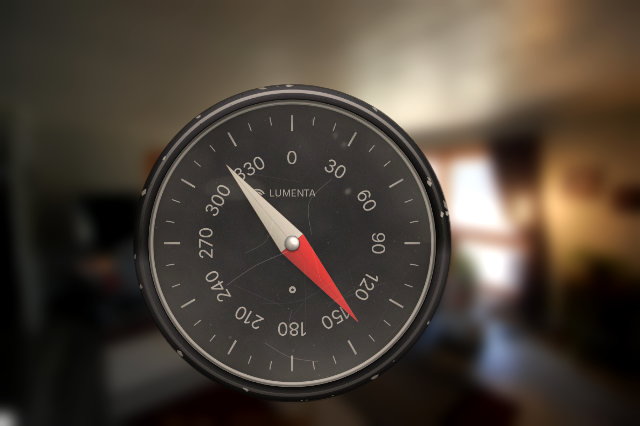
**140** °
